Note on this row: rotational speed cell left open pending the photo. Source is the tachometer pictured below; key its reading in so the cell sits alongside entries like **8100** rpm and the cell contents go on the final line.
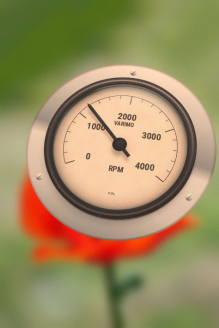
**1200** rpm
